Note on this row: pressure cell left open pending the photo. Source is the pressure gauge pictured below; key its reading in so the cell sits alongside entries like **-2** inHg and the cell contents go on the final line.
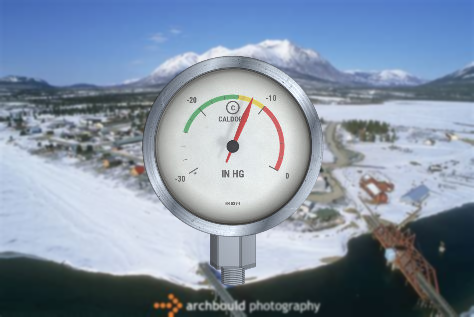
**-12** inHg
